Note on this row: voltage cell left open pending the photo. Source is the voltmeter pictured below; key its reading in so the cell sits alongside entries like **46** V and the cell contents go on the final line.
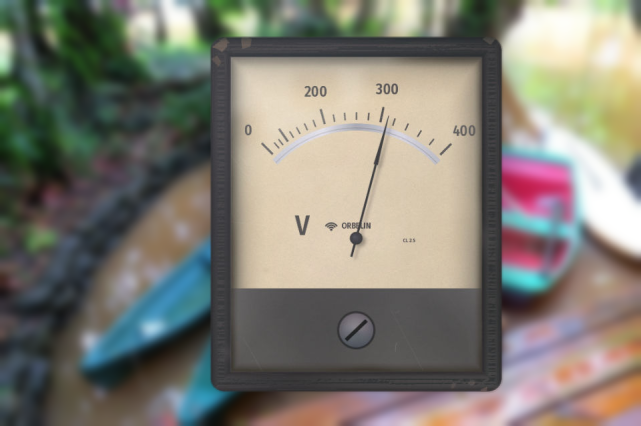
**310** V
